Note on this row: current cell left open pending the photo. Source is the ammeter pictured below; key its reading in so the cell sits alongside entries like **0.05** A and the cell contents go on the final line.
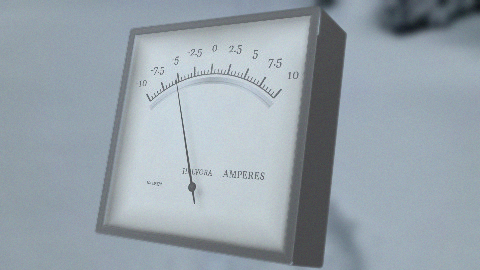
**-5** A
